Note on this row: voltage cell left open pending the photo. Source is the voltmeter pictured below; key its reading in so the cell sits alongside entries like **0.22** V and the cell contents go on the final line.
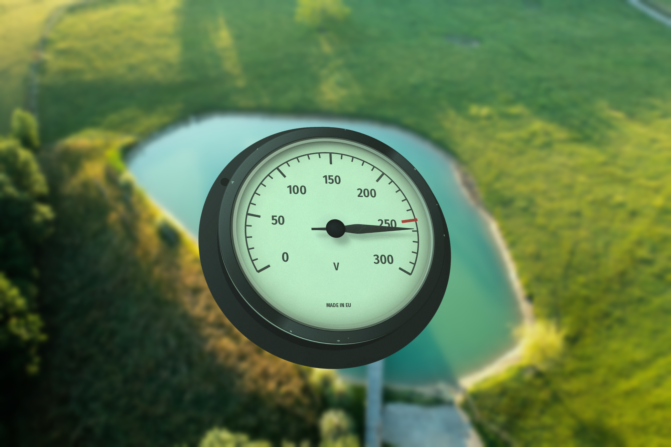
**260** V
